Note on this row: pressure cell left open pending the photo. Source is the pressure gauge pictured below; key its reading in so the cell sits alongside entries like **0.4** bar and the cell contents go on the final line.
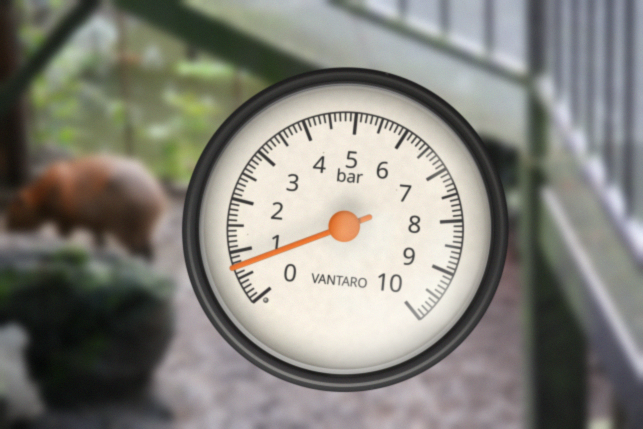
**0.7** bar
